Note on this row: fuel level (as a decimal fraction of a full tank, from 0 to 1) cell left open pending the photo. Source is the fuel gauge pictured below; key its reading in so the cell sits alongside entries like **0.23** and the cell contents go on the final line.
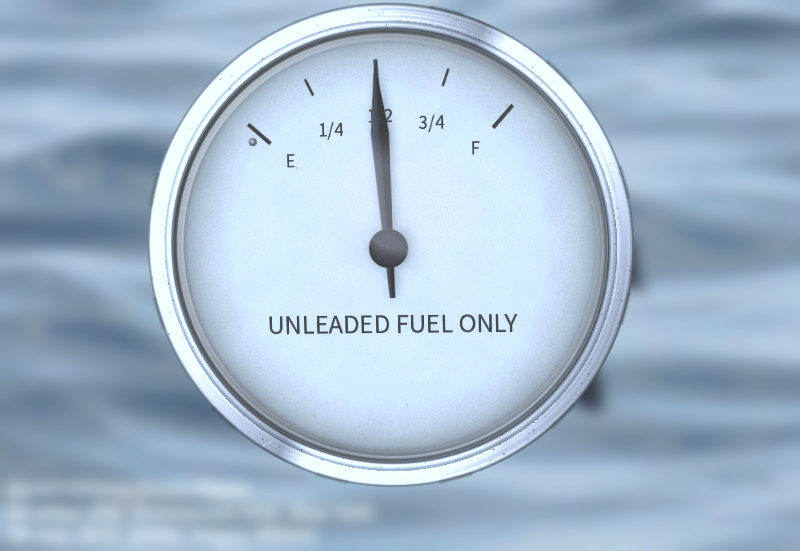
**0.5**
